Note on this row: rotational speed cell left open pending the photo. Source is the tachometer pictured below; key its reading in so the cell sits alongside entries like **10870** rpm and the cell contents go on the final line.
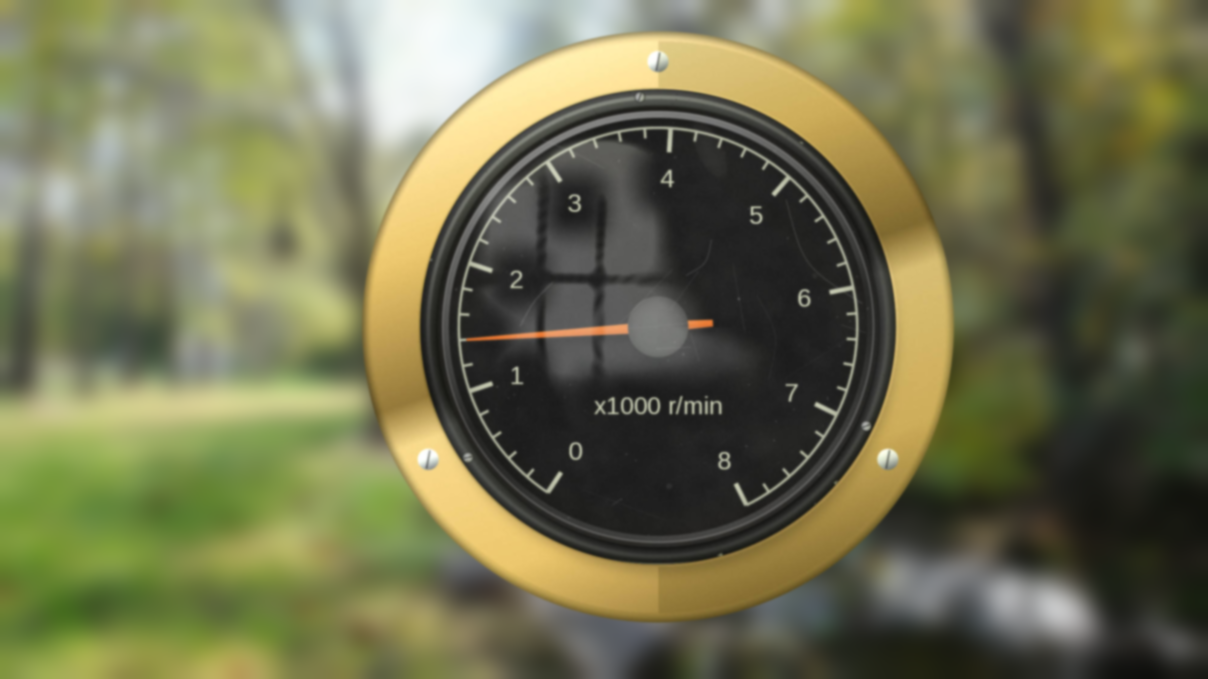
**1400** rpm
